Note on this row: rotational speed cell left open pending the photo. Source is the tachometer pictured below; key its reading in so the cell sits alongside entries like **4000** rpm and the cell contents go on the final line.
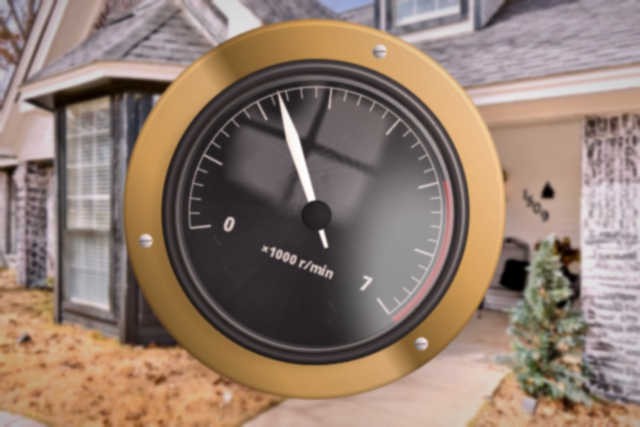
**2300** rpm
